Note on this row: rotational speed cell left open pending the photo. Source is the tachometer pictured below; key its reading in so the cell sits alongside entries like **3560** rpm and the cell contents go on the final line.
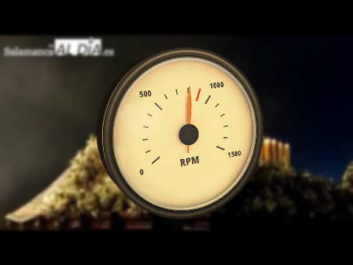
**800** rpm
